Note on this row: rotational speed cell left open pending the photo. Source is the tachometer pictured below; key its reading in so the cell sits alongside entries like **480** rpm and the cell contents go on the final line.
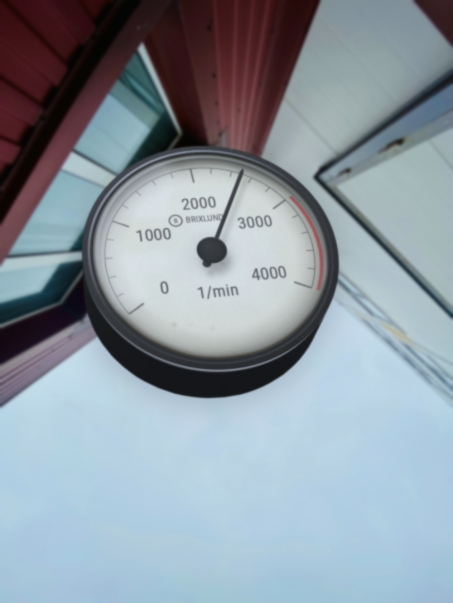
**2500** rpm
